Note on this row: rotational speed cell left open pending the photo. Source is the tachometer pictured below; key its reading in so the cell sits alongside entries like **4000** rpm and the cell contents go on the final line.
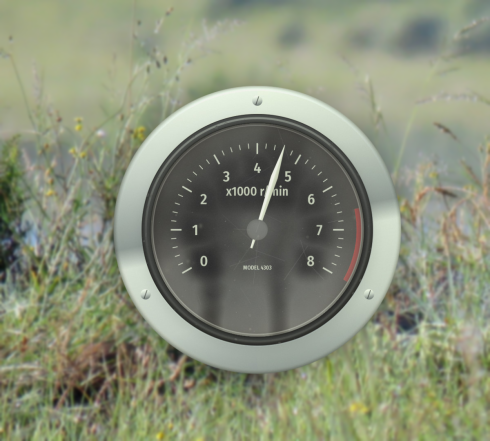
**4600** rpm
